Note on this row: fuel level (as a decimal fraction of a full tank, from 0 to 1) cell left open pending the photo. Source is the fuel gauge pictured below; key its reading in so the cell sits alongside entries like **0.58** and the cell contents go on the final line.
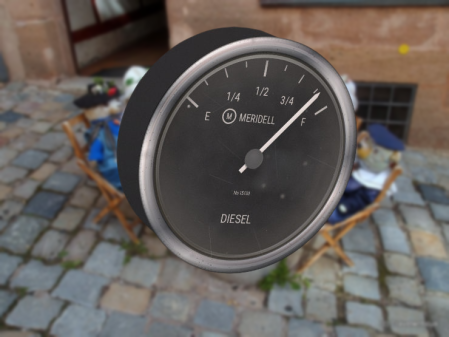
**0.875**
